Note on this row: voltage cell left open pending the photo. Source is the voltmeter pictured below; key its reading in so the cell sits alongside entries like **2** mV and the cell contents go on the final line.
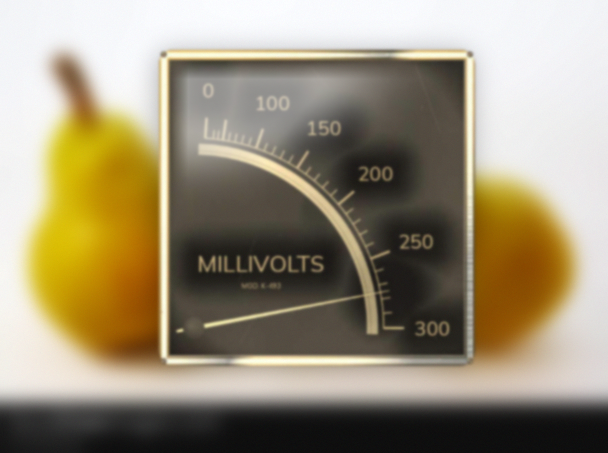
**275** mV
